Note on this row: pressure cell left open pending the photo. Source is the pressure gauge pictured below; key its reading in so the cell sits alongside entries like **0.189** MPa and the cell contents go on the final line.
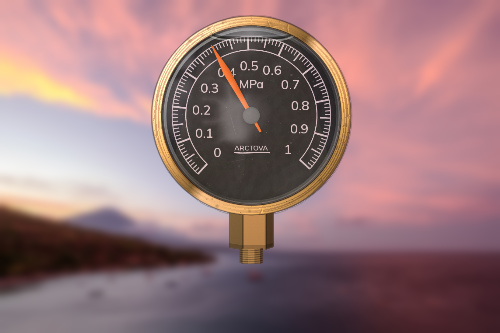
**0.4** MPa
